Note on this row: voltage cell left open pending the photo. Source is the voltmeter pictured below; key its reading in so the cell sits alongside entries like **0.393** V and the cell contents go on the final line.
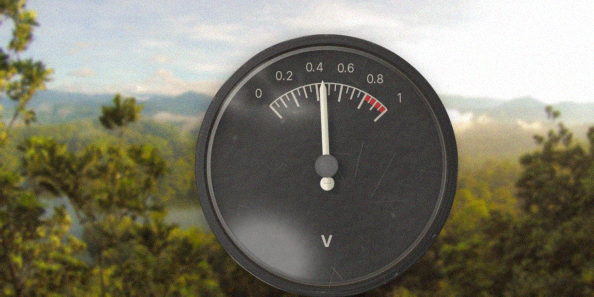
**0.45** V
